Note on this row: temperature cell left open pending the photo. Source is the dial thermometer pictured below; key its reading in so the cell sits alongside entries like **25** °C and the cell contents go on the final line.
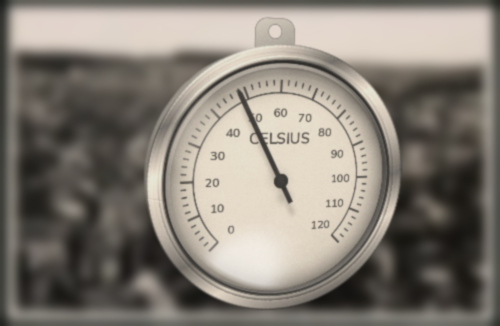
**48** °C
